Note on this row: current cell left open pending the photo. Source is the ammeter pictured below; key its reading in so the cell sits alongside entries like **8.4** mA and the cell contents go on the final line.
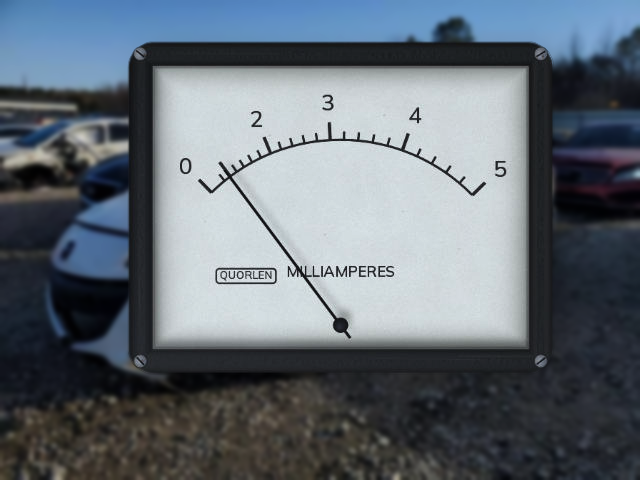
**1** mA
